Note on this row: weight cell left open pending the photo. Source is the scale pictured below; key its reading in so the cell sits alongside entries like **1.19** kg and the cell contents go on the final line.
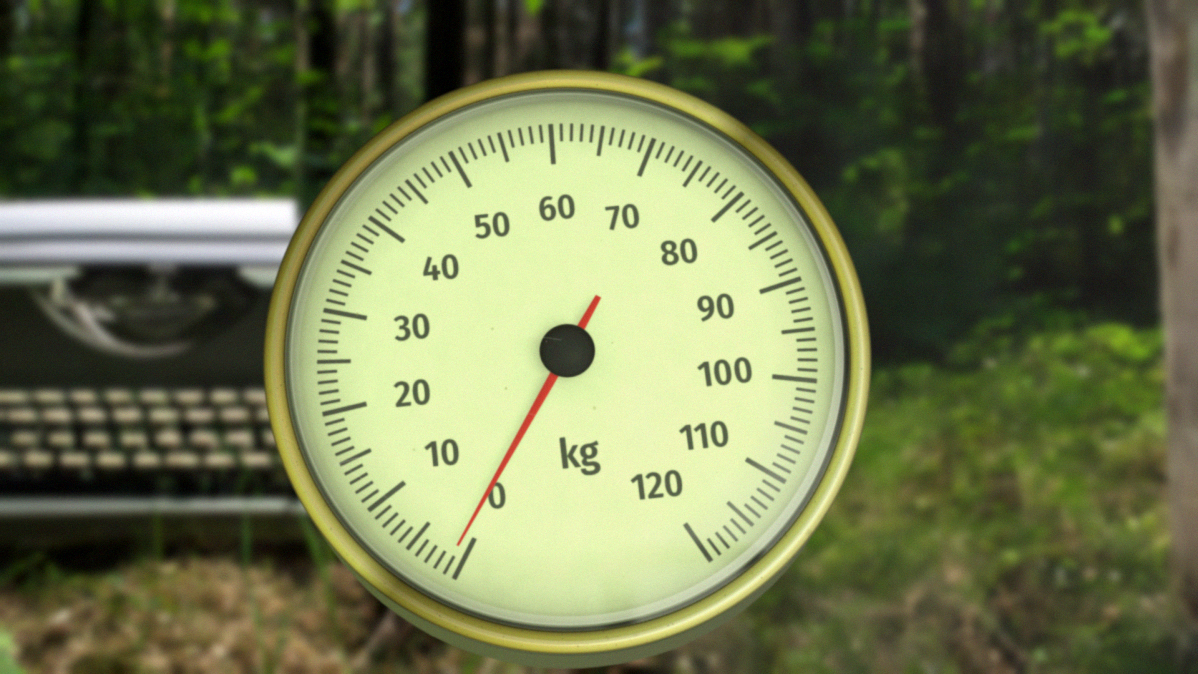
**1** kg
